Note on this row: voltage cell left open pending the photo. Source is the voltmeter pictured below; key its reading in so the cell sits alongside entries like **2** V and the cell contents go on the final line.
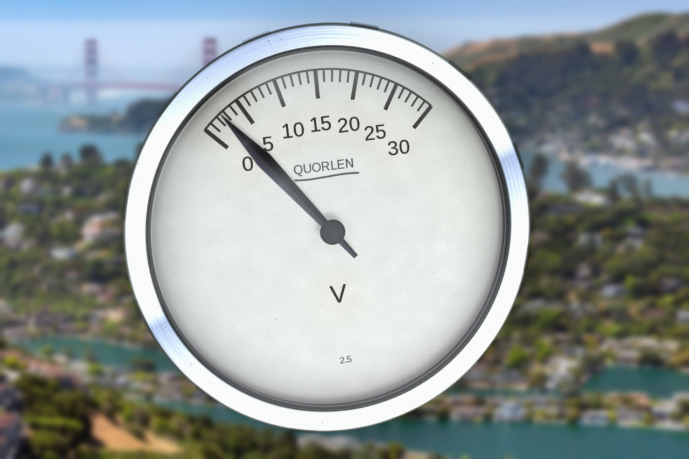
**2.5** V
